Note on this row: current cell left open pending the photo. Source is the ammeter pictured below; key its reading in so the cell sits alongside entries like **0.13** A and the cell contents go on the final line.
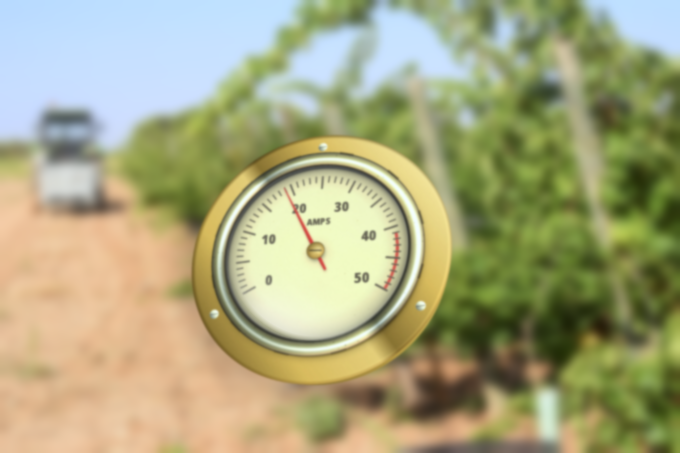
**19** A
